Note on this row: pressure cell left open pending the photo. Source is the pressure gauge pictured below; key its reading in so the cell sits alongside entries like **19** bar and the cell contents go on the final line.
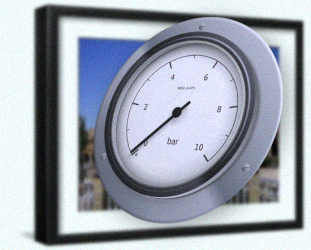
**0** bar
